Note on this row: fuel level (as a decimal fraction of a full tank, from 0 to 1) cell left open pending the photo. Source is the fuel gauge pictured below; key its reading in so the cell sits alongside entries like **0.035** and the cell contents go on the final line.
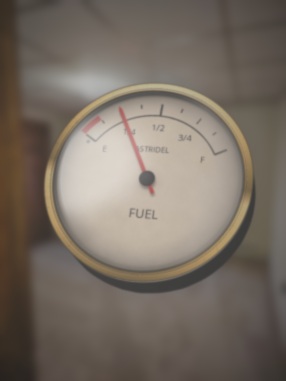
**0.25**
